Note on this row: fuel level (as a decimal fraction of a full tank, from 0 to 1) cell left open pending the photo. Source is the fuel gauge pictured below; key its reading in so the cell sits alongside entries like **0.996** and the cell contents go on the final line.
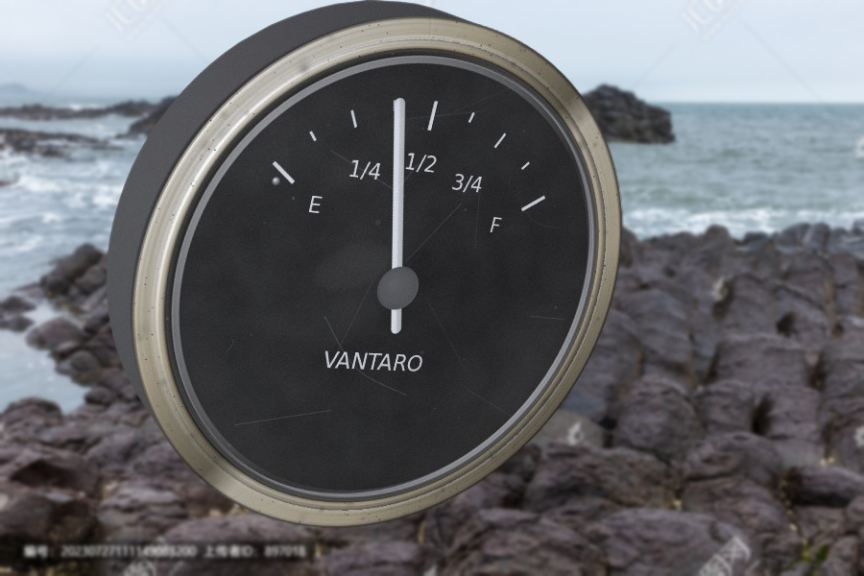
**0.375**
